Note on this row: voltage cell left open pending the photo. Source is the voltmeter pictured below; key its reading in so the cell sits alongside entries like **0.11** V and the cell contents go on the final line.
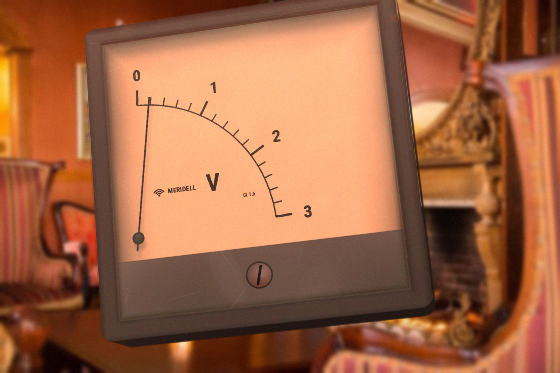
**0.2** V
